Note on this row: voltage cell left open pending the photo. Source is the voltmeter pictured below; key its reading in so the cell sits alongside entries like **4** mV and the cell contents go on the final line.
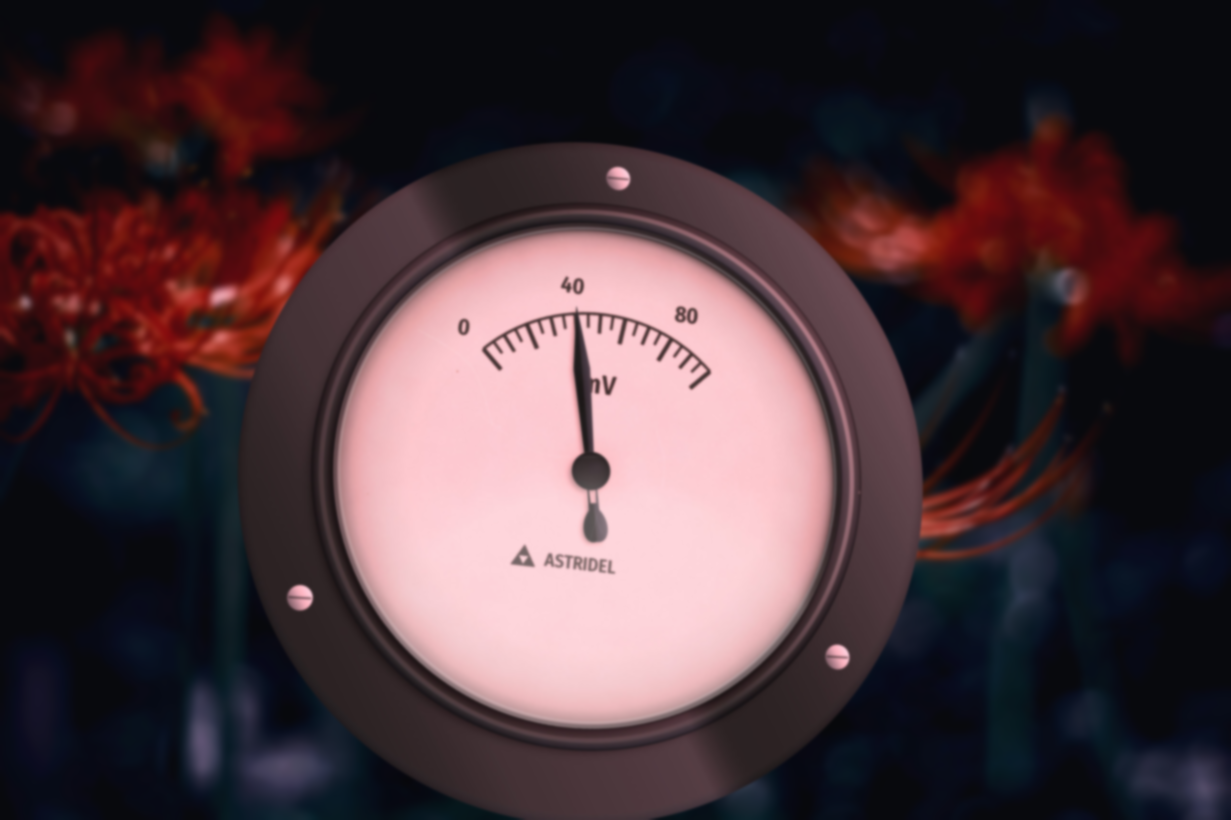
**40** mV
